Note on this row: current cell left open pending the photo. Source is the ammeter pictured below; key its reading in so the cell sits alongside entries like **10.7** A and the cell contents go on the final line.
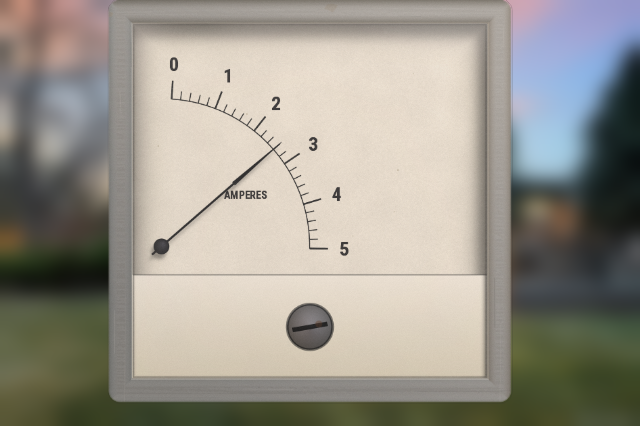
**2.6** A
